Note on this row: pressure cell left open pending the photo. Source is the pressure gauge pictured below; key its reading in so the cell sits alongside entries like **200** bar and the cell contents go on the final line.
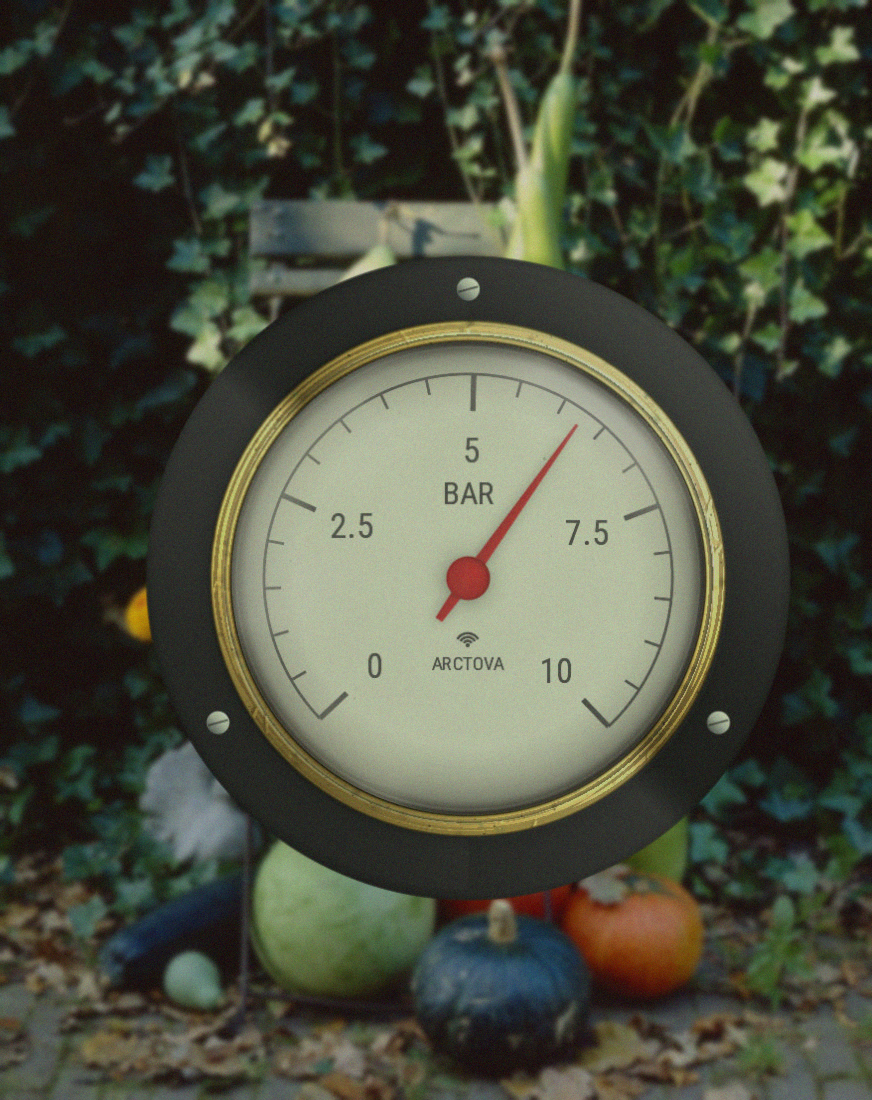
**6.25** bar
